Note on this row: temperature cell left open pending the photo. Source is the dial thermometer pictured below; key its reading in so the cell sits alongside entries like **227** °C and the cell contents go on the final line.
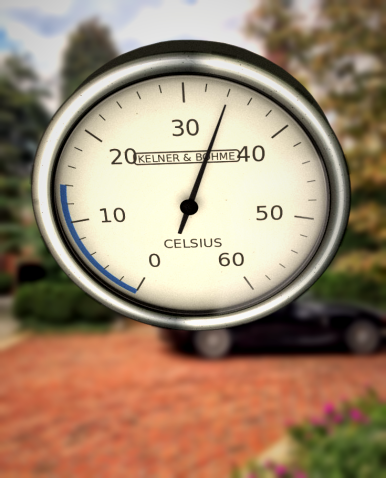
**34** °C
